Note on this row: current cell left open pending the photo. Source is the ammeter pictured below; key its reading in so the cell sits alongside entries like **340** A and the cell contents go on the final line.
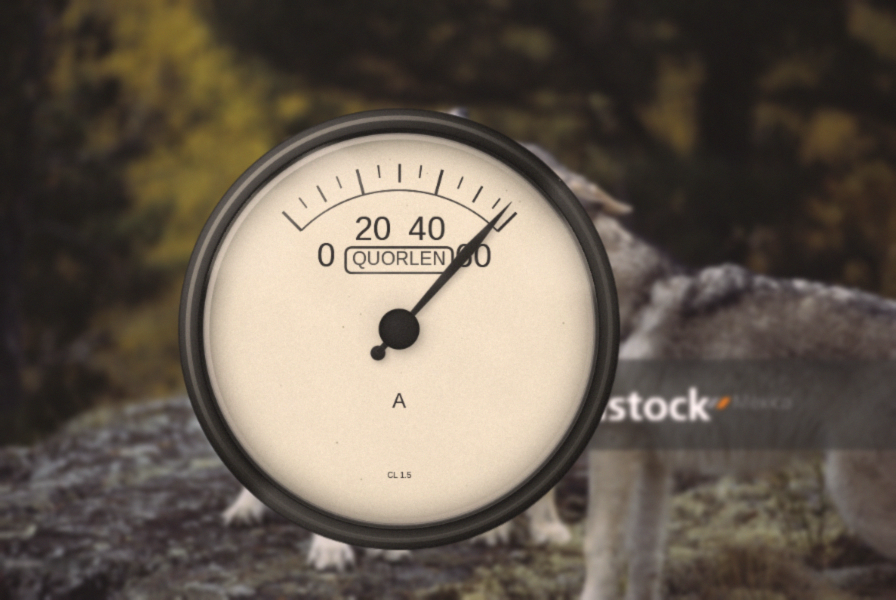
**57.5** A
